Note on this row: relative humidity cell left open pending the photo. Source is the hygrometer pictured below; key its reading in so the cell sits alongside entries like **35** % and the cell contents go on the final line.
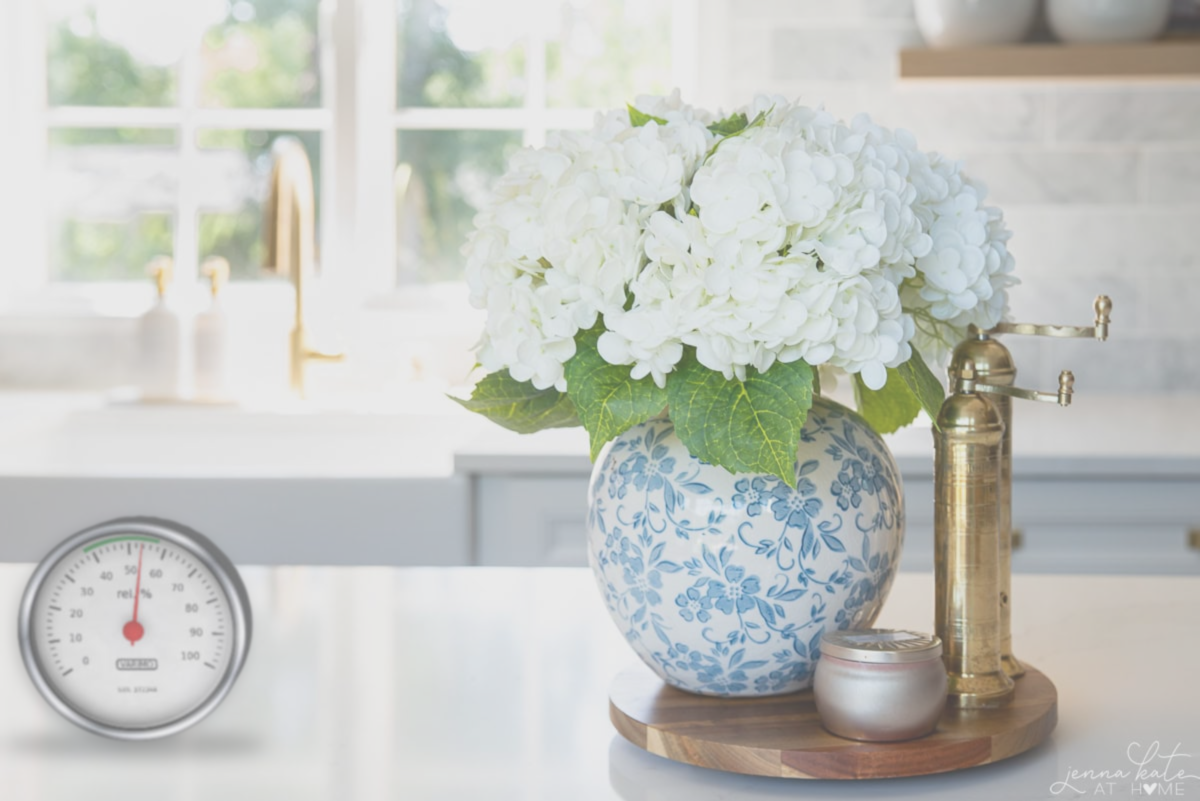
**54** %
